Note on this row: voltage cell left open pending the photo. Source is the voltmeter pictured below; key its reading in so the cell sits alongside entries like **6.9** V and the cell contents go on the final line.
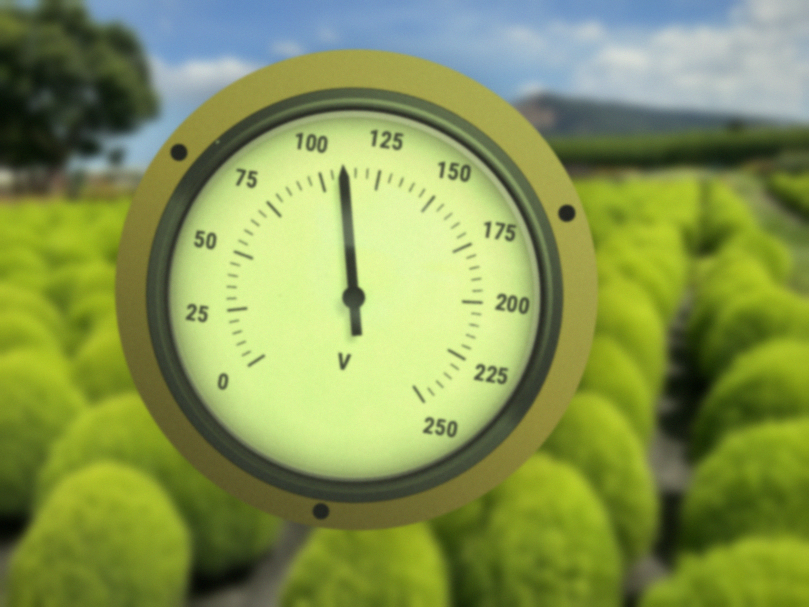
**110** V
